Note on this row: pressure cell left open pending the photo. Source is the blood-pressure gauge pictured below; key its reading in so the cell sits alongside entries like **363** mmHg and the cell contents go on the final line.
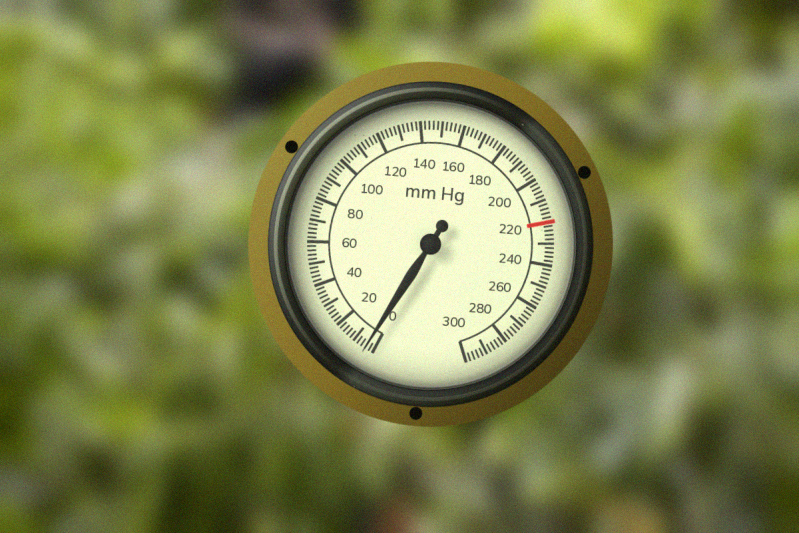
**4** mmHg
